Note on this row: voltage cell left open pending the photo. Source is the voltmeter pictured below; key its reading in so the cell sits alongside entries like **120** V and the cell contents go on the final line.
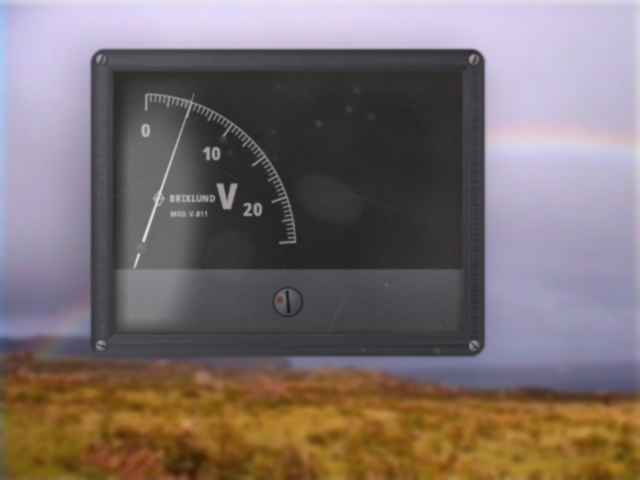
**5** V
